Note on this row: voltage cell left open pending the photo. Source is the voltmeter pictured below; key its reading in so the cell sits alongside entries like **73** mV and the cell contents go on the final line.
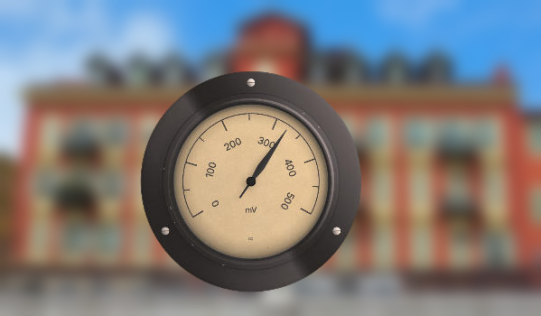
**325** mV
